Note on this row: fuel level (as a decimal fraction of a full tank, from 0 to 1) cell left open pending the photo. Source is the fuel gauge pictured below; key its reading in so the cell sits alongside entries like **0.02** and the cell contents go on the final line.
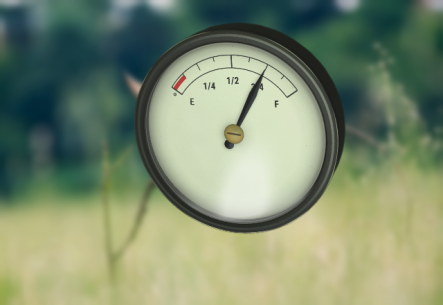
**0.75**
